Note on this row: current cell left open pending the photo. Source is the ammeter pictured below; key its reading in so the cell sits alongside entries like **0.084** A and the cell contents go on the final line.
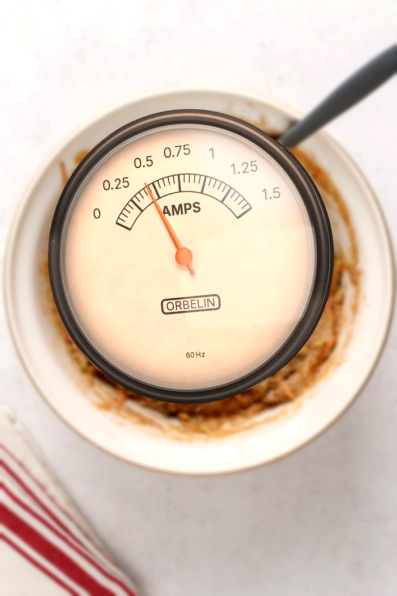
**0.45** A
